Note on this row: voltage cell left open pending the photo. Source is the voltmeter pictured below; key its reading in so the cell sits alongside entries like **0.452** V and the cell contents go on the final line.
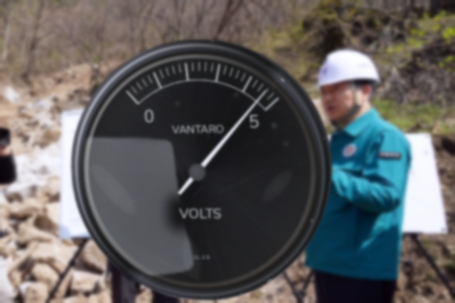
**4.6** V
